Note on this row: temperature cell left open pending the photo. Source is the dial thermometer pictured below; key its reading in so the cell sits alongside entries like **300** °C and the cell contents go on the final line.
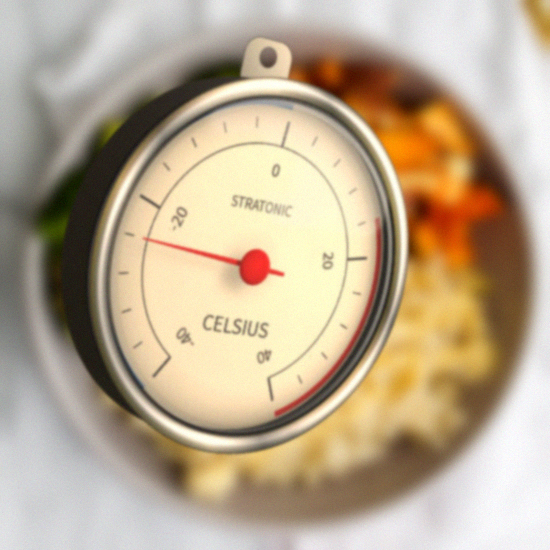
**-24** °C
